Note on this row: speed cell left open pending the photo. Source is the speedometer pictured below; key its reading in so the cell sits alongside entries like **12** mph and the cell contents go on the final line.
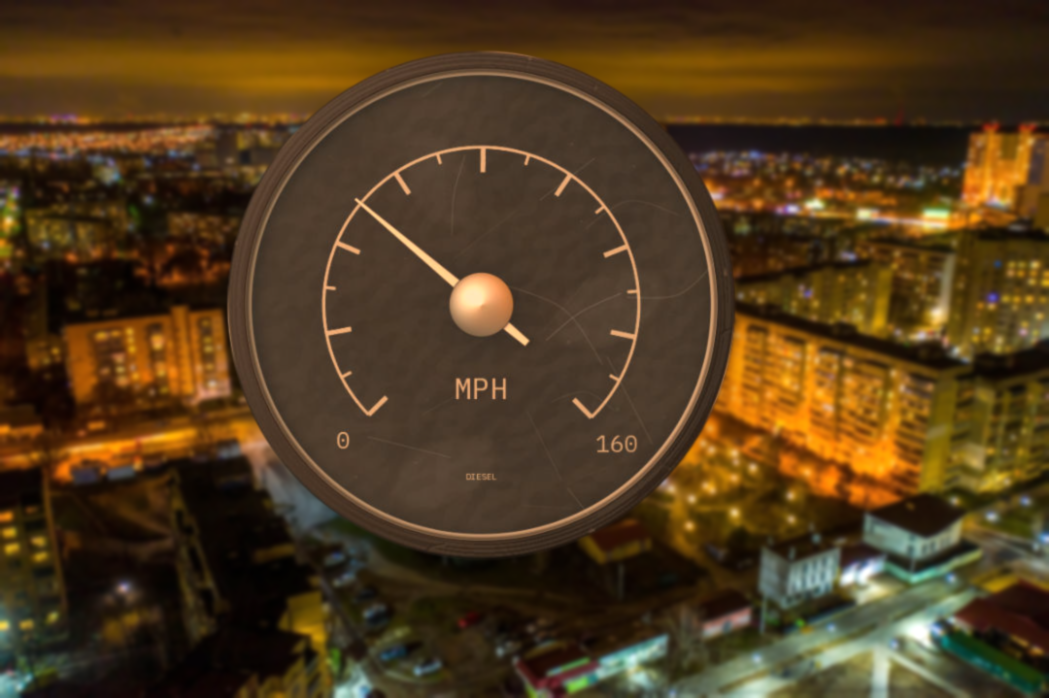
**50** mph
